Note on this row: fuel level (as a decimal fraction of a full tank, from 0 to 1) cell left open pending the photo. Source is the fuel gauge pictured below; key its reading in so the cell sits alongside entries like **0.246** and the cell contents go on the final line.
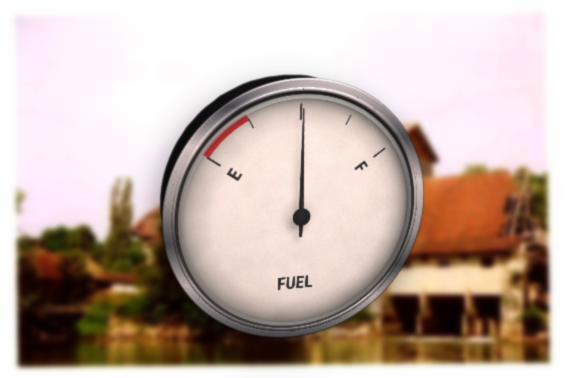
**0.5**
